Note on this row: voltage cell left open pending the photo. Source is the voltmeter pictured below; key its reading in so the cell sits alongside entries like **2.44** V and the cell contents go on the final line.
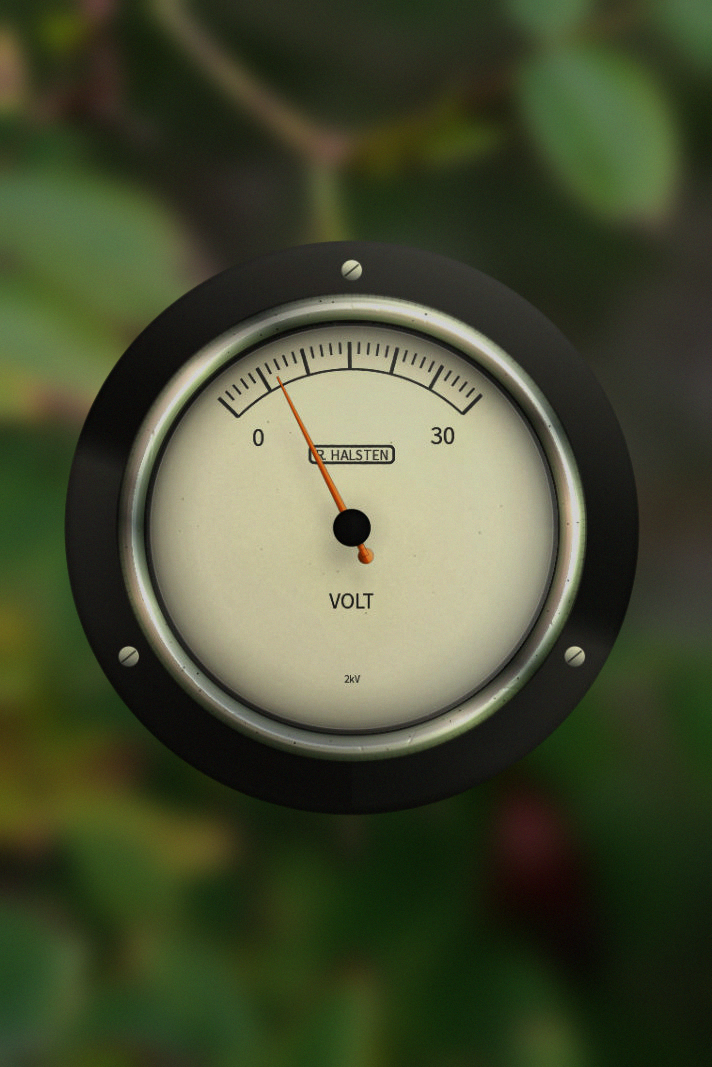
**6.5** V
